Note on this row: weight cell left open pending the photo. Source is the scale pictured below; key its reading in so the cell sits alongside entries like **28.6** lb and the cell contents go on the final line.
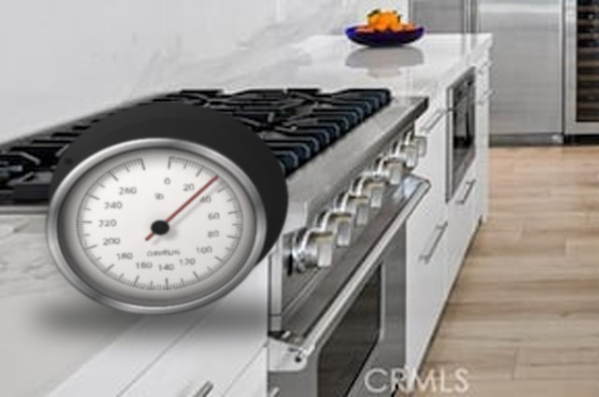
**30** lb
